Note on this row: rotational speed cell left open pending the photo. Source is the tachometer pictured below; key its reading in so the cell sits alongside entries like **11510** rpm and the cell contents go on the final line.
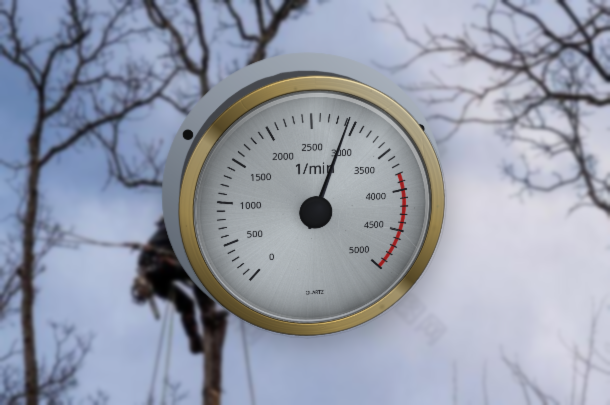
**2900** rpm
